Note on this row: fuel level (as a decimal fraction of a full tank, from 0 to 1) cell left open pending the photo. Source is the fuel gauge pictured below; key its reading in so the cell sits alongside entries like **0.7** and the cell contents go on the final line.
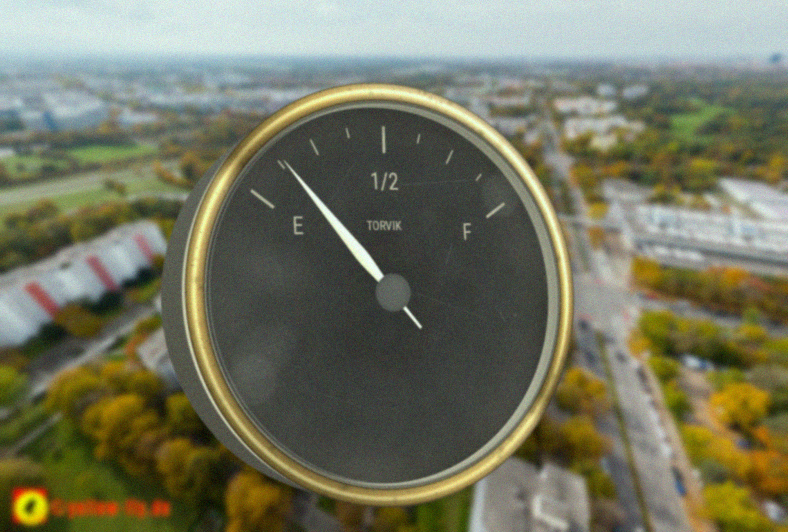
**0.125**
